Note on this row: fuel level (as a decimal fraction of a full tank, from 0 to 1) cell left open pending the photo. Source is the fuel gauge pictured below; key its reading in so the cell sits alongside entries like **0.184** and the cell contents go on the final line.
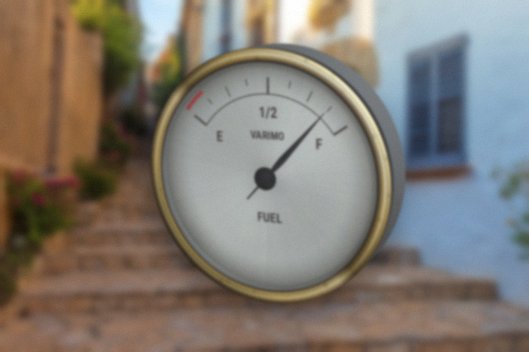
**0.875**
